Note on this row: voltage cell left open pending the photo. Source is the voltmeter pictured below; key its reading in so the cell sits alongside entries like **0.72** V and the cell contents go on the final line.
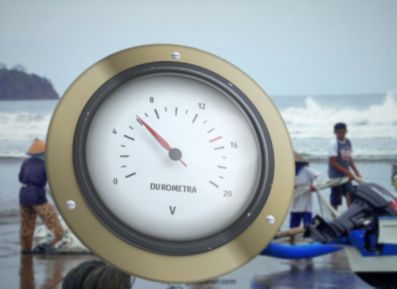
**6** V
